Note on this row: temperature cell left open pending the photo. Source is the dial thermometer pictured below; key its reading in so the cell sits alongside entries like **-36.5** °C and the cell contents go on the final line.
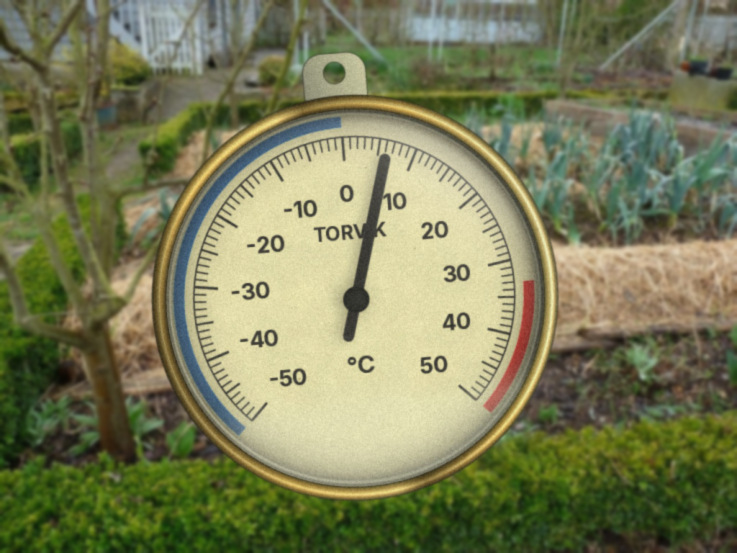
**6** °C
